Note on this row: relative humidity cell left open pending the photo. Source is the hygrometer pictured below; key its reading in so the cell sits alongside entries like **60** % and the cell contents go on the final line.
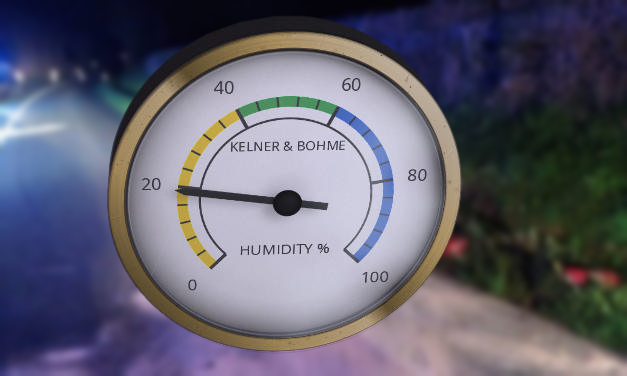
**20** %
